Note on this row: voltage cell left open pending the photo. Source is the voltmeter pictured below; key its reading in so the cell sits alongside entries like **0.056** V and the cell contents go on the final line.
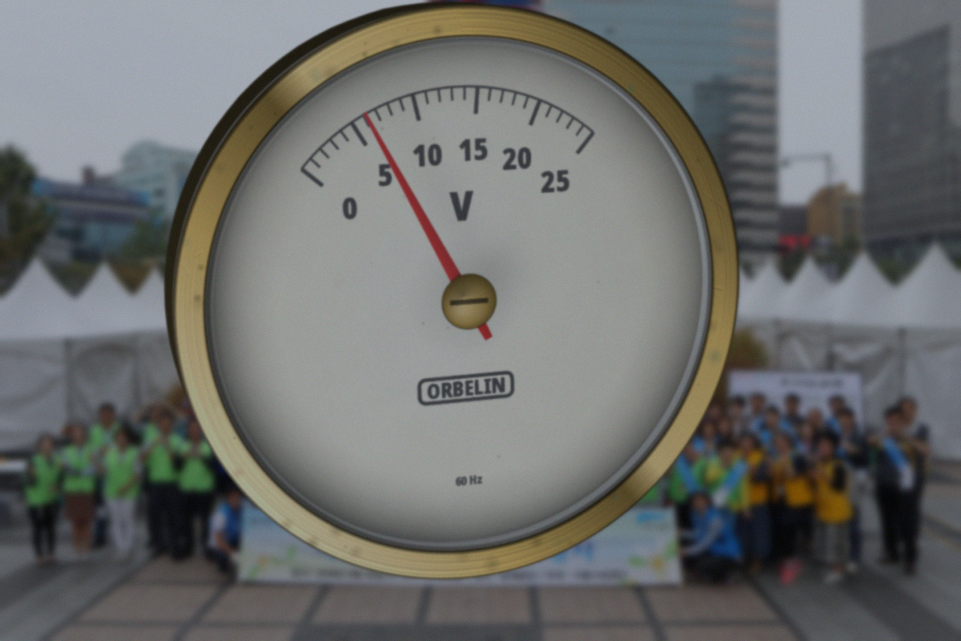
**6** V
